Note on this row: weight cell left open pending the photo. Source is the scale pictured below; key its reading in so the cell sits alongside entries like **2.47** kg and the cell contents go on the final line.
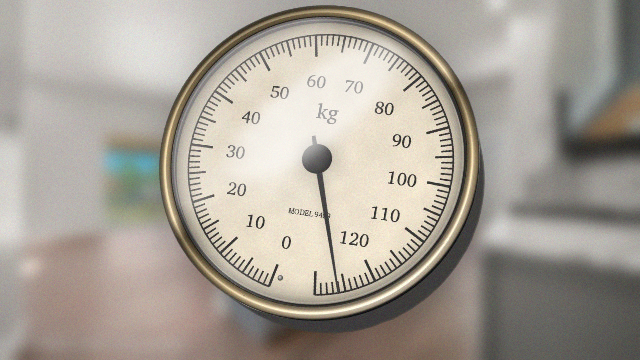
**126** kg
